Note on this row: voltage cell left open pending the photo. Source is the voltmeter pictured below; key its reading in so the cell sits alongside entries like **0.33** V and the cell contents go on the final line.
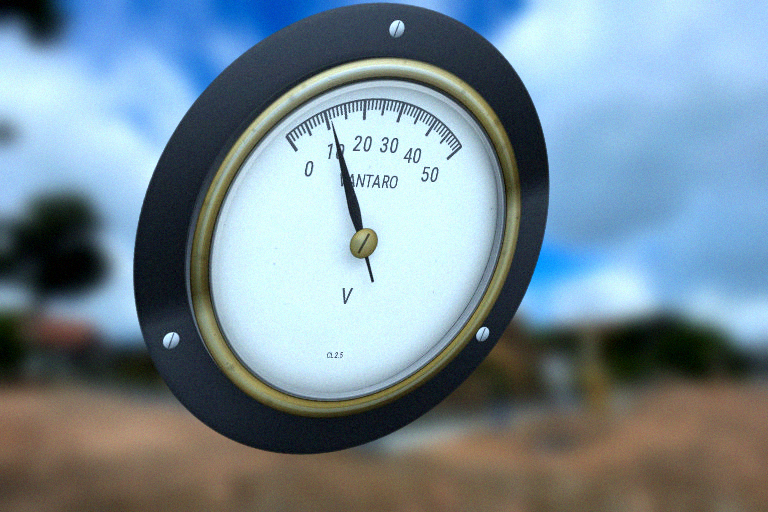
**10** V
